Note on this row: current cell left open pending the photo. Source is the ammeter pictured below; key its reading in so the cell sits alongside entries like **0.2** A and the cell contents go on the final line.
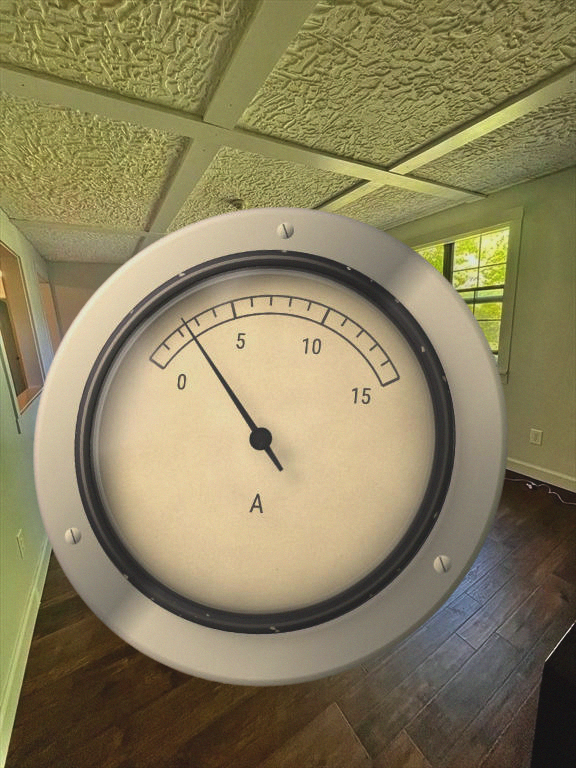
**2.5** A
